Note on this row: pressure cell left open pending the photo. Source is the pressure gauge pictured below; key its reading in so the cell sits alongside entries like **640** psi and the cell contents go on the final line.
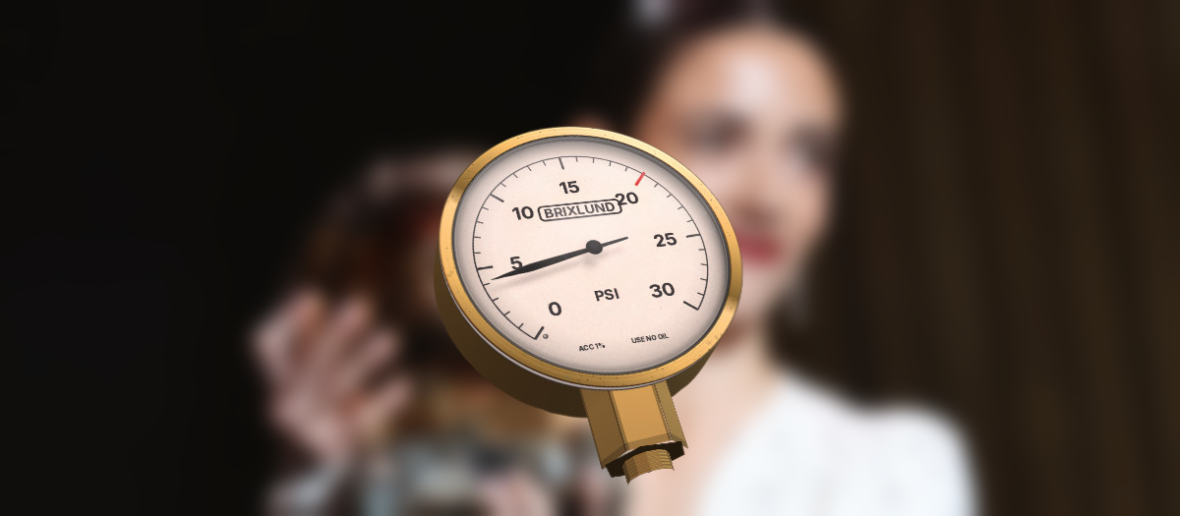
**4** psi
